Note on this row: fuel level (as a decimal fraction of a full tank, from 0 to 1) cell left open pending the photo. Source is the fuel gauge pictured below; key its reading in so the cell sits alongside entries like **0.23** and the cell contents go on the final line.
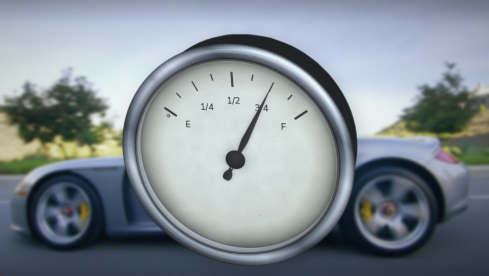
**0.75**
